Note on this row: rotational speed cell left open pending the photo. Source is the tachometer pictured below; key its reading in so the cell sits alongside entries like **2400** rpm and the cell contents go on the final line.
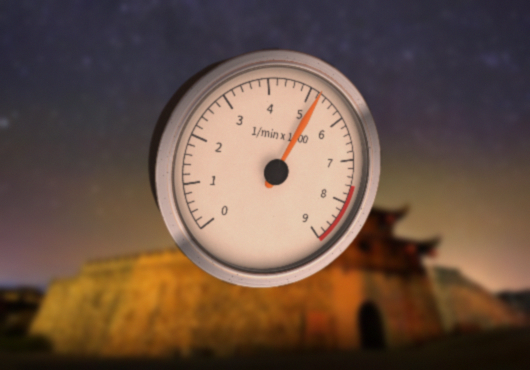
**5200** rpm
